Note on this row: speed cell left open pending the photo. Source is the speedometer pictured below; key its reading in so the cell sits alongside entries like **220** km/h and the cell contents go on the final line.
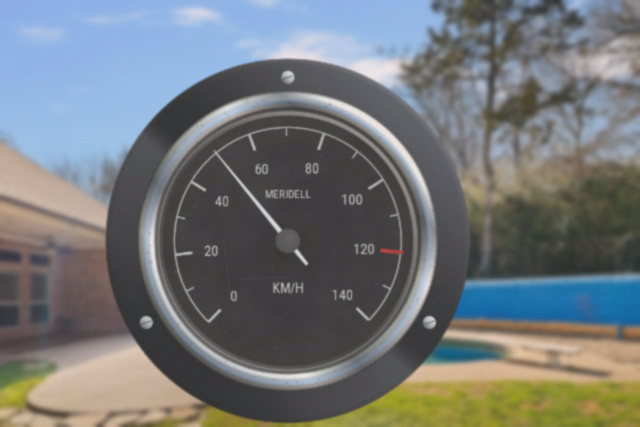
**50** km/h
